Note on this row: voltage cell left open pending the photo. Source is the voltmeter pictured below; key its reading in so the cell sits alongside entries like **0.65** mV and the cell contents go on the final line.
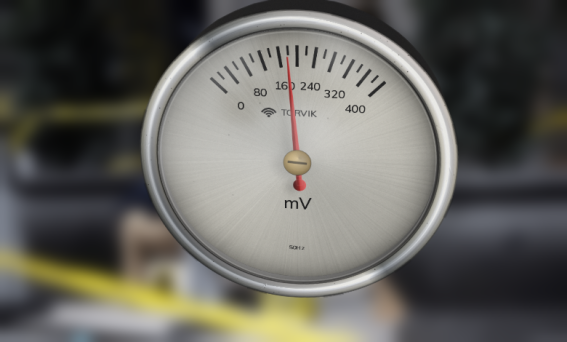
**180** mV
